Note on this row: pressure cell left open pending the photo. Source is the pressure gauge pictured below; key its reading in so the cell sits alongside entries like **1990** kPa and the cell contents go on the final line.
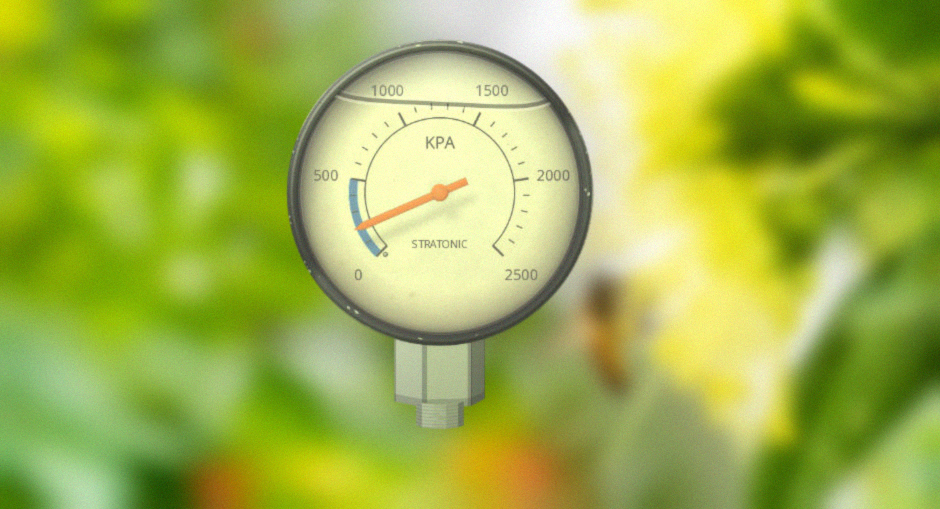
**200** kPa
